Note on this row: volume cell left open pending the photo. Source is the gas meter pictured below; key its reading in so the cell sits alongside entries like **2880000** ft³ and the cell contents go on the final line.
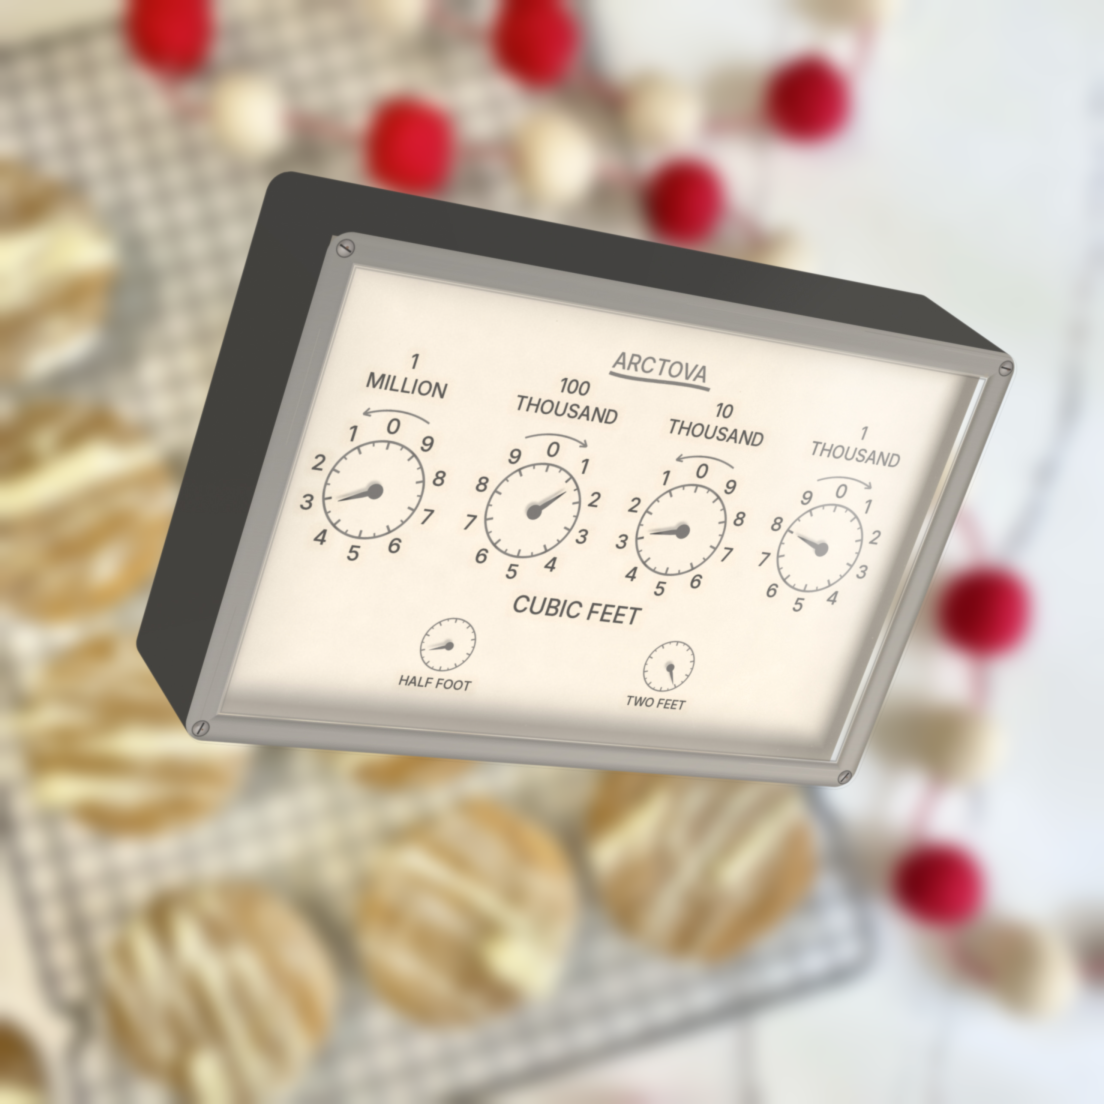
**312800** ft³
